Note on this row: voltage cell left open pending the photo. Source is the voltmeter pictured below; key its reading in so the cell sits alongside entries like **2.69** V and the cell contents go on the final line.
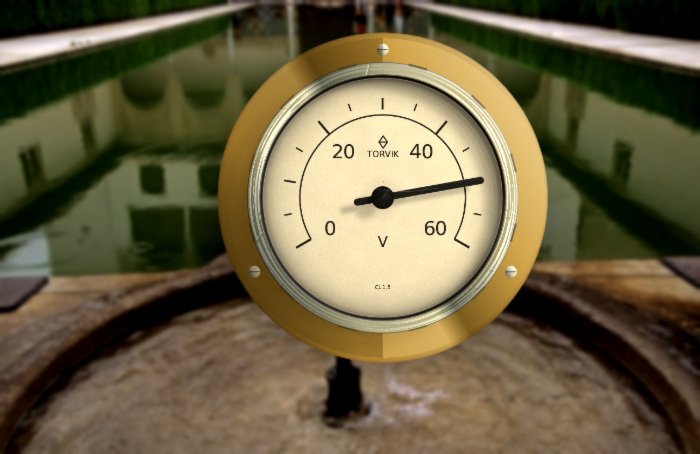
**50** V
